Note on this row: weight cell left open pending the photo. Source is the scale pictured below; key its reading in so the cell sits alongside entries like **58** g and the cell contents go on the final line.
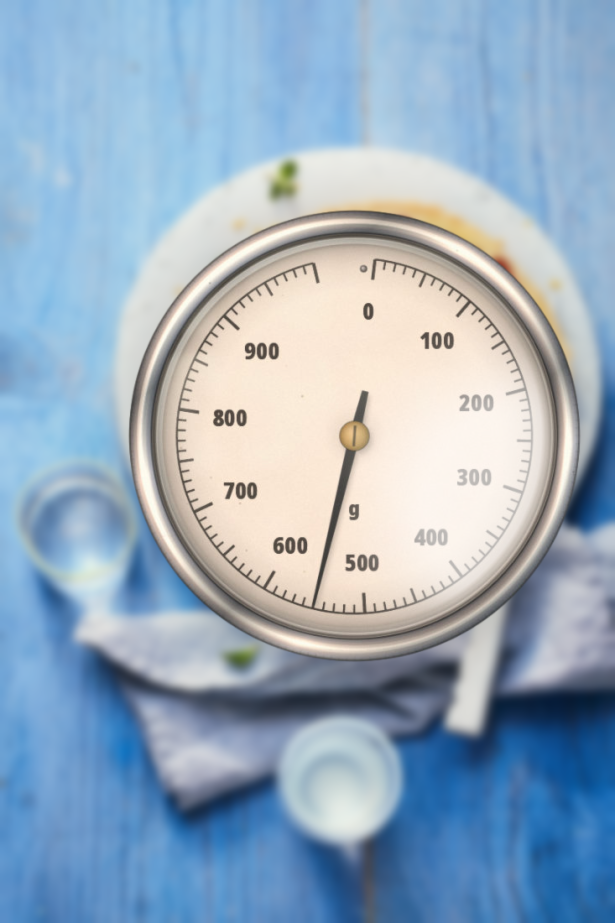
**550** g
